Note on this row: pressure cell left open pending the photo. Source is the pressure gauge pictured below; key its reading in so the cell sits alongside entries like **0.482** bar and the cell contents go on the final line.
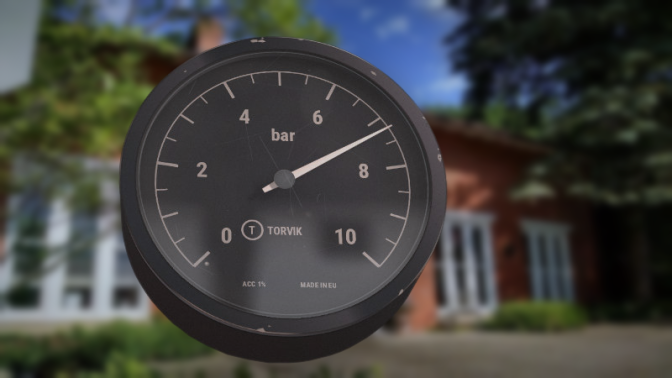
**7.25** bar
